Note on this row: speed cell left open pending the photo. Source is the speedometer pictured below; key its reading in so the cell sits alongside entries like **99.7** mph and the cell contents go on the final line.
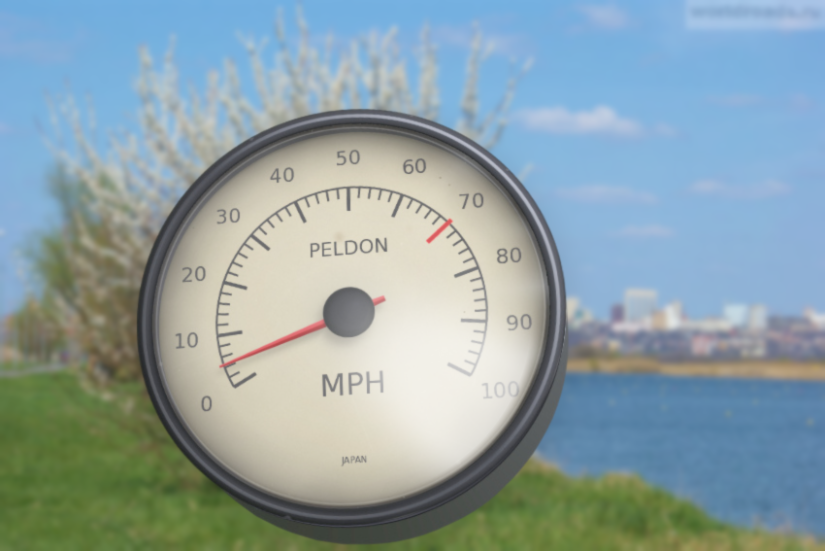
**4** mph
